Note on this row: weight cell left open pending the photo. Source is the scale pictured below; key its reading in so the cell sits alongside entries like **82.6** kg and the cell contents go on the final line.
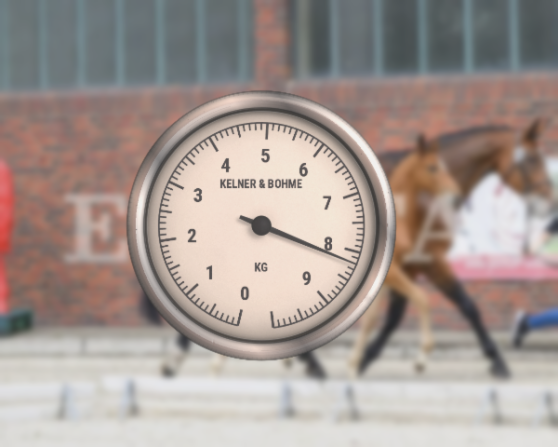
**8.2** kg
